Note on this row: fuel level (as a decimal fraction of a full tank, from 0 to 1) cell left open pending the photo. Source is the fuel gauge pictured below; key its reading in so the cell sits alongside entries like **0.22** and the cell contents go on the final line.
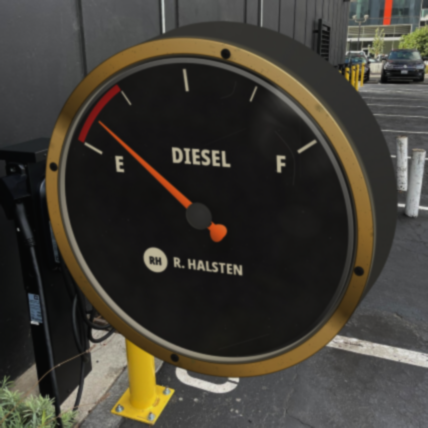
**0.125**
